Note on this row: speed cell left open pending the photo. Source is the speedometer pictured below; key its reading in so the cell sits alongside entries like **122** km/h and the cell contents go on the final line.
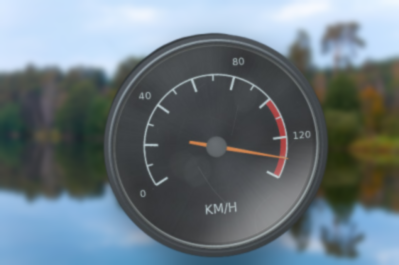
**130** km/h
